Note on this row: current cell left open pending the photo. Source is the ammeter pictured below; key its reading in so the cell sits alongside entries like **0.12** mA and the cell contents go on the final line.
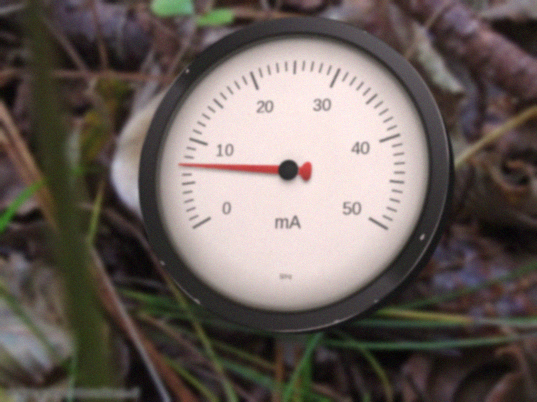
**7** mA
